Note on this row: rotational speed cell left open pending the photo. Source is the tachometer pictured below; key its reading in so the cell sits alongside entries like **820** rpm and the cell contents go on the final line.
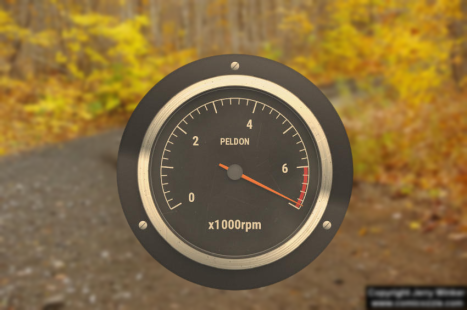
**6900** rpm
